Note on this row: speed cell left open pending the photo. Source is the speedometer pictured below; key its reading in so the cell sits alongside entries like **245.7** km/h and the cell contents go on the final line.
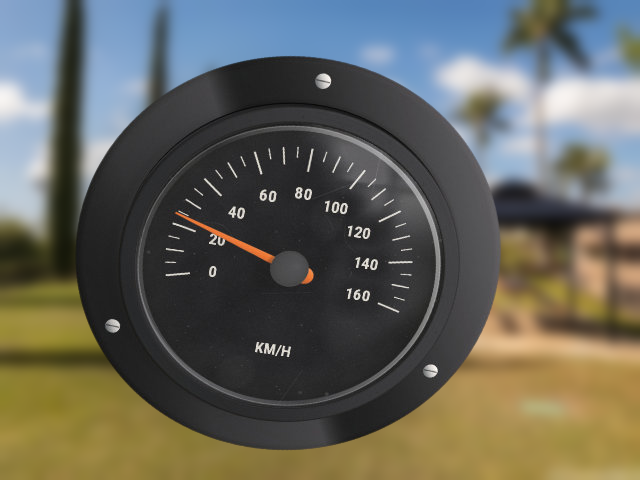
**25** km/h
